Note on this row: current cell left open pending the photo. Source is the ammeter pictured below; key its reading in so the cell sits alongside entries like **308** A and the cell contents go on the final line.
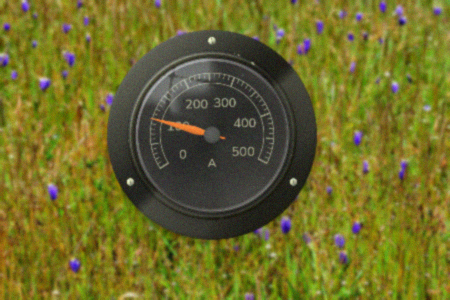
**100** A
